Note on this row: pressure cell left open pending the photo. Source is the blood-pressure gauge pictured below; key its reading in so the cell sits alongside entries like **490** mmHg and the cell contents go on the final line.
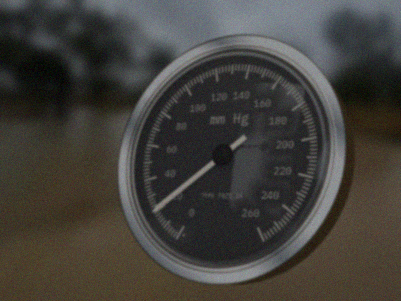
**20** mmHg
